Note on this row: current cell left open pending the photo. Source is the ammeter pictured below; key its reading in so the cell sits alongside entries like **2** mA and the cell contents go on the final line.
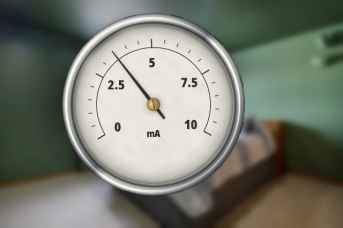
**3.5** mA
